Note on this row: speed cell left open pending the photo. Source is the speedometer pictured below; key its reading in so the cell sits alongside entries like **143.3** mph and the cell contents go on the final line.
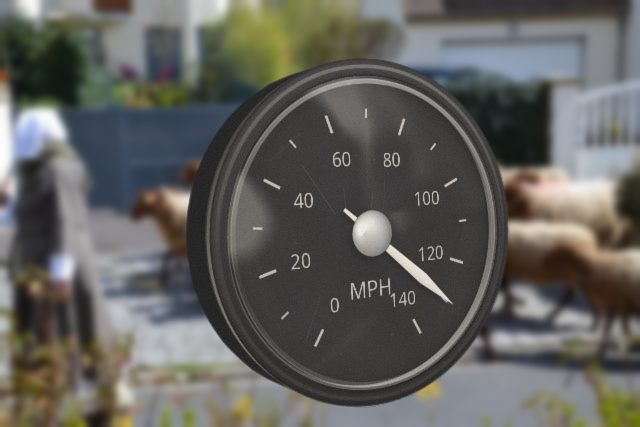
**130** mph
